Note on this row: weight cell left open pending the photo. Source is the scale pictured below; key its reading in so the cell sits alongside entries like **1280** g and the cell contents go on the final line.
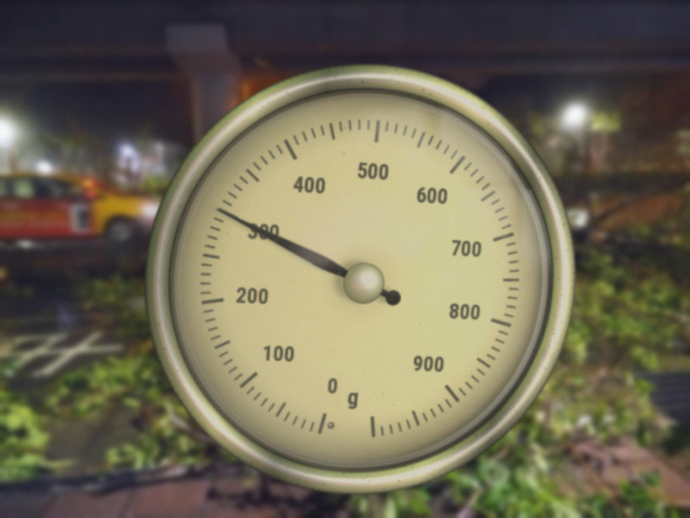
**300** g
